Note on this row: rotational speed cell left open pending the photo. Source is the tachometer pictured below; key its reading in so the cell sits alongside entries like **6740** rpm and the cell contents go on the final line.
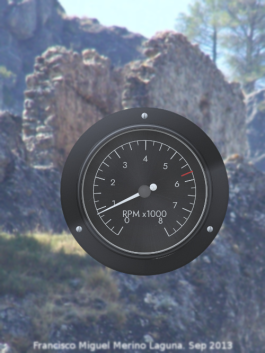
**875** rpm
